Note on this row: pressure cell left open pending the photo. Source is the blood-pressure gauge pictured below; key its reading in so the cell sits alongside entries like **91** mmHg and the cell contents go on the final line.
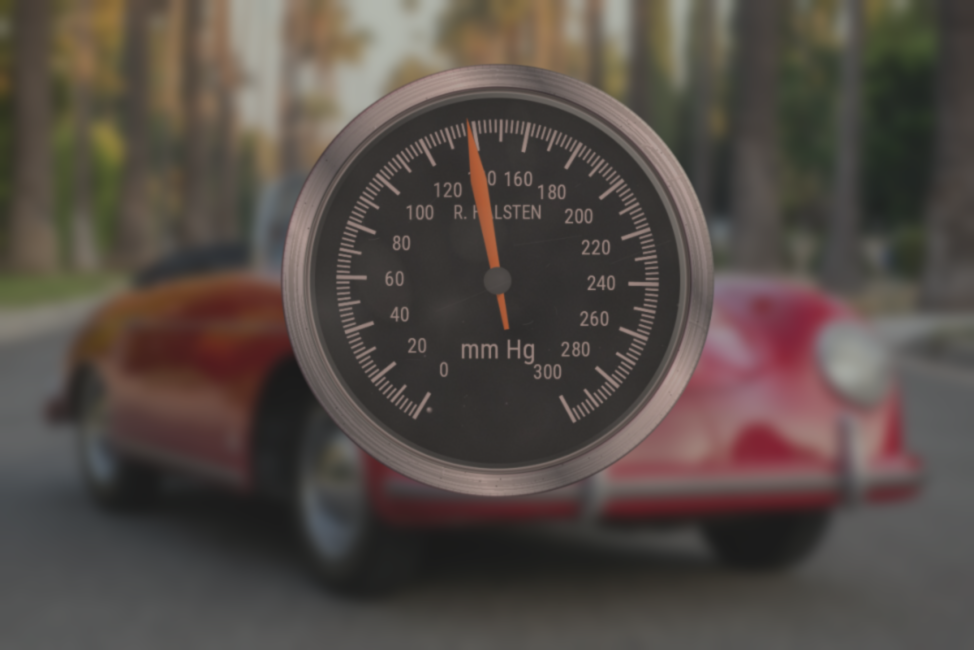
**138** mmHg
